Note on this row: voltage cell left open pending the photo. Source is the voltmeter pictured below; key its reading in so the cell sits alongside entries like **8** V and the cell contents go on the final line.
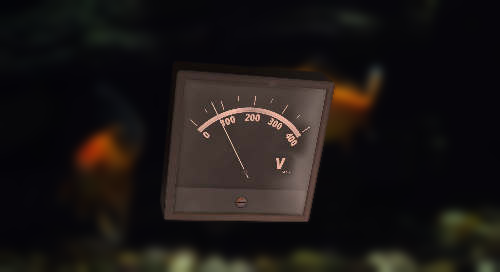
**75** V
